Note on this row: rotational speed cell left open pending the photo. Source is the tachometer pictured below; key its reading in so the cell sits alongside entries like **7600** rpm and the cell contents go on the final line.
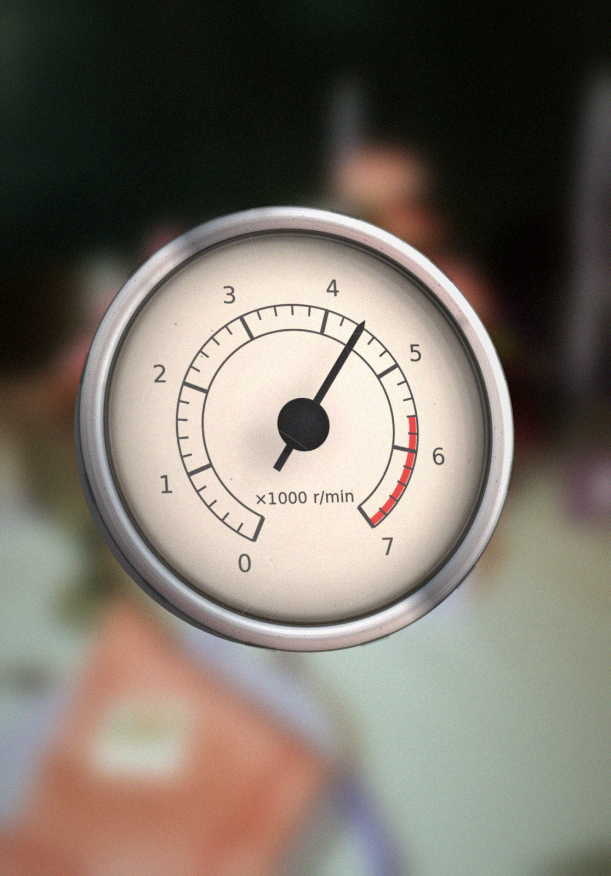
**4400** rpm
